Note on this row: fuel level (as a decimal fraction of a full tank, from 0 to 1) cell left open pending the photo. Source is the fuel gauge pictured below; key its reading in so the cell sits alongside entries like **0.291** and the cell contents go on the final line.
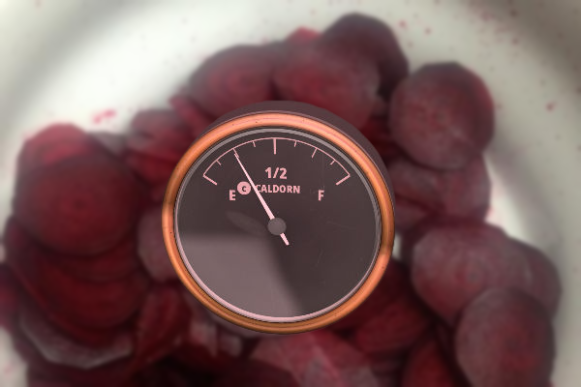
**0.25**
